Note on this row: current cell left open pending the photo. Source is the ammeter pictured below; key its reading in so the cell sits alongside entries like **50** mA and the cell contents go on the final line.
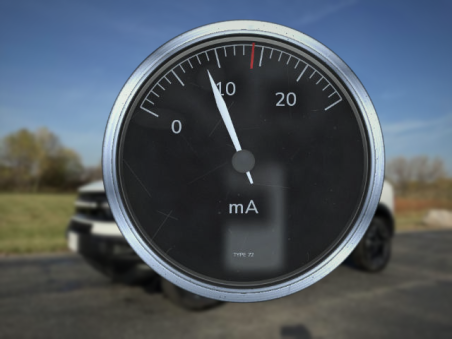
**8.5** mA
